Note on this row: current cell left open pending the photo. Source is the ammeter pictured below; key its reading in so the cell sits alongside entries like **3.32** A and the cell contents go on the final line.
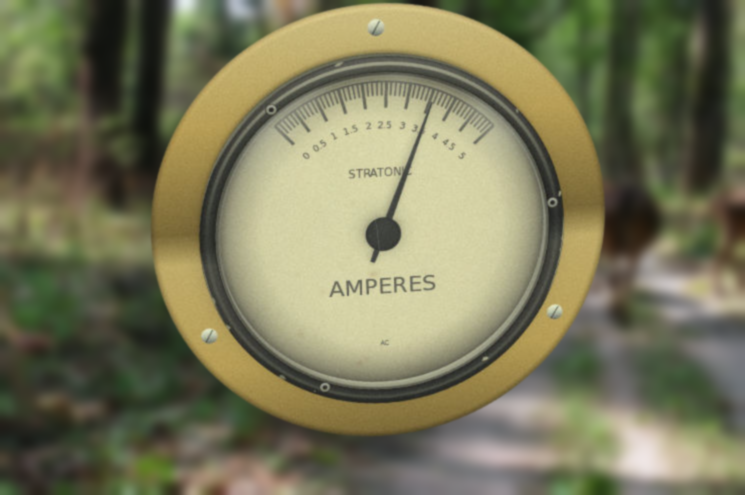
**3.5** A
